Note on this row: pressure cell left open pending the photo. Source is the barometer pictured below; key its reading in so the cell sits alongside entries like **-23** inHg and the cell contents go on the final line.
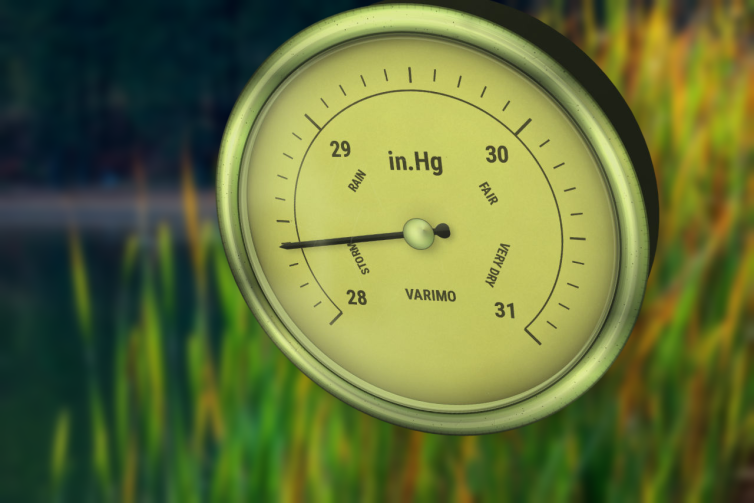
**28.4** inHg
